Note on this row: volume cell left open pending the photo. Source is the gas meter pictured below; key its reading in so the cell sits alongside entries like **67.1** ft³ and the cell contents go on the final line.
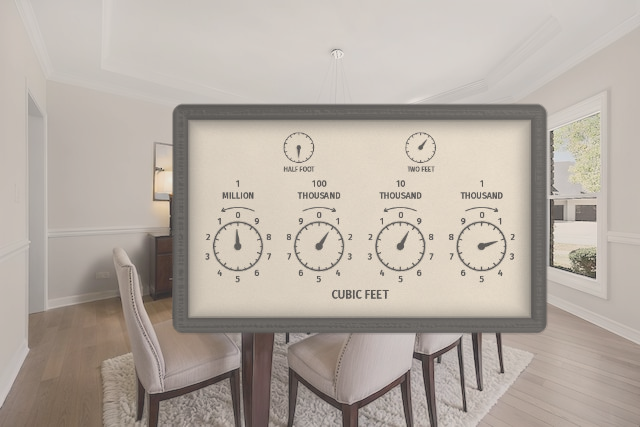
**9200** ft³
